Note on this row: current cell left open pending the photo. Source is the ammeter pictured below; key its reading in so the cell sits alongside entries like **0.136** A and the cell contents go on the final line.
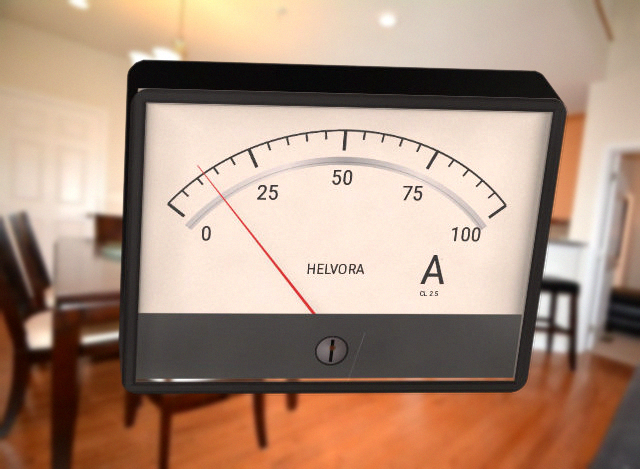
**12.5** A
